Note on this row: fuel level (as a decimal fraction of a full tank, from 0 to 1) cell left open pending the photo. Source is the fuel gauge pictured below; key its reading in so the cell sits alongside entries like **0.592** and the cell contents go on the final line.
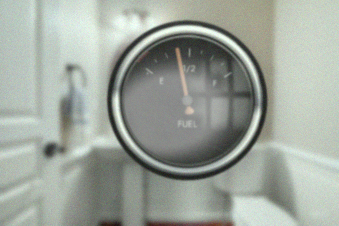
**0.375**
